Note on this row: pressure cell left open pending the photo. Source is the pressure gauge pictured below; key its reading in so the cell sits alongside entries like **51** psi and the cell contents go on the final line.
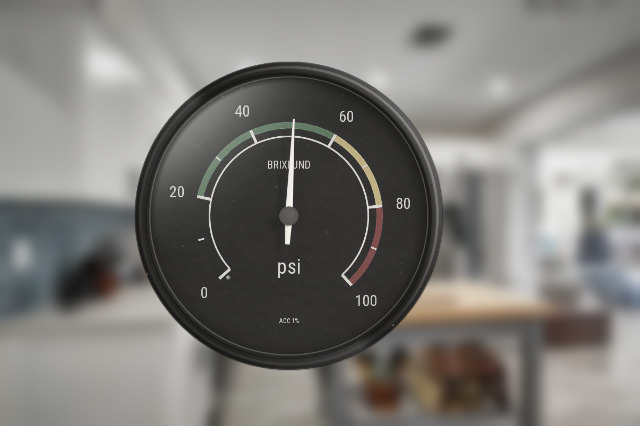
**50** psi
